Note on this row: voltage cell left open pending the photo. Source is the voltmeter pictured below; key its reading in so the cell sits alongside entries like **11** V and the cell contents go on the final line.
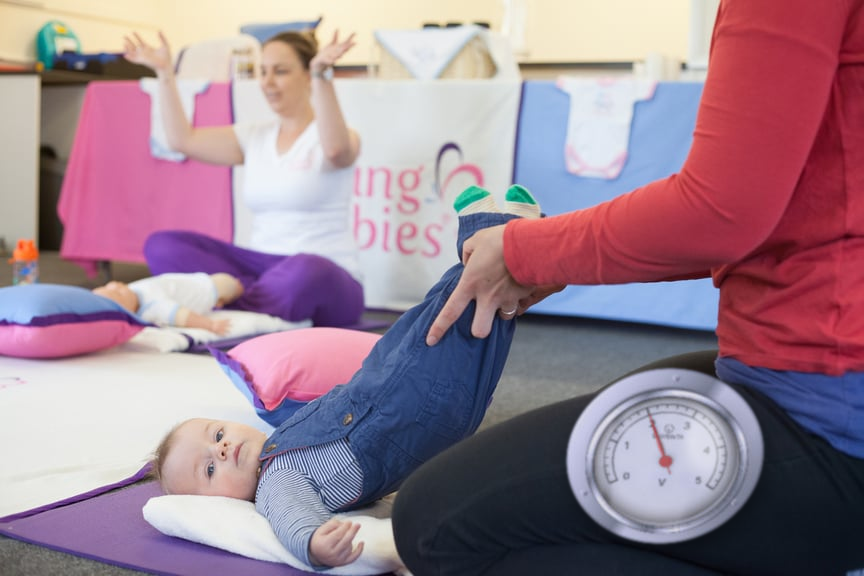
**2** V
